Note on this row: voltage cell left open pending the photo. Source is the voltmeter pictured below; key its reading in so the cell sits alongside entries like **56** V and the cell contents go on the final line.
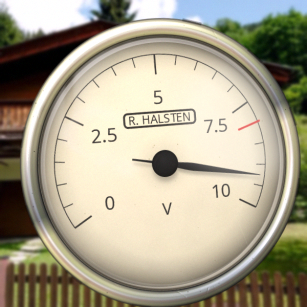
**9.25** V
